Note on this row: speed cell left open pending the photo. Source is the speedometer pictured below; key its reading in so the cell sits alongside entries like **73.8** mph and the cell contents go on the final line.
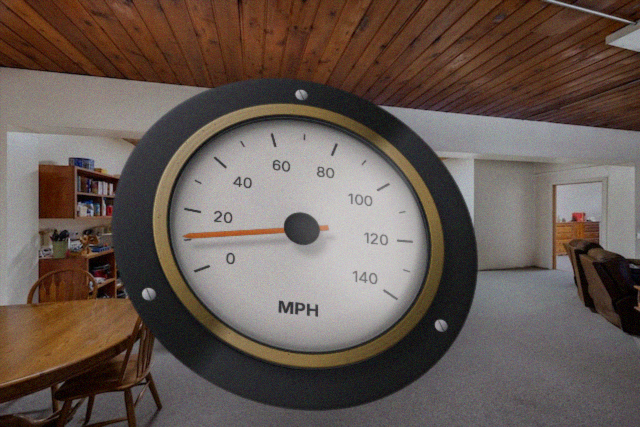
**10** mph
